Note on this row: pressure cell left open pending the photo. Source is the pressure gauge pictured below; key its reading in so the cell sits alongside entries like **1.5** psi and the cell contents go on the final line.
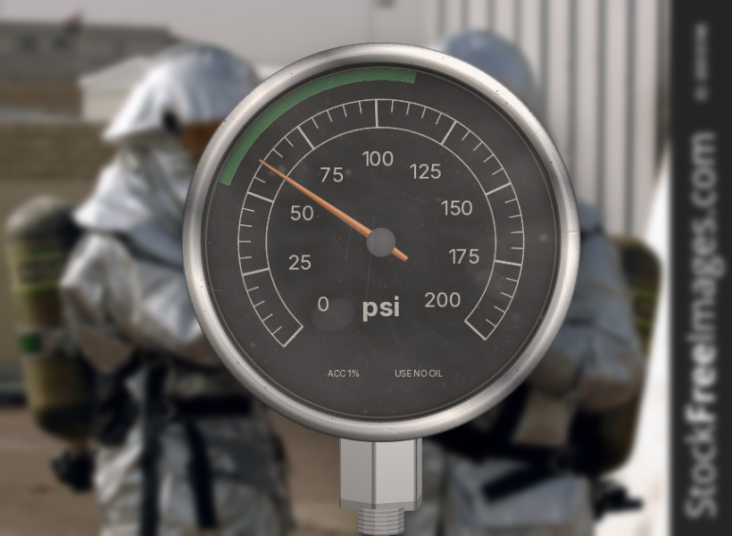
**60** psi
